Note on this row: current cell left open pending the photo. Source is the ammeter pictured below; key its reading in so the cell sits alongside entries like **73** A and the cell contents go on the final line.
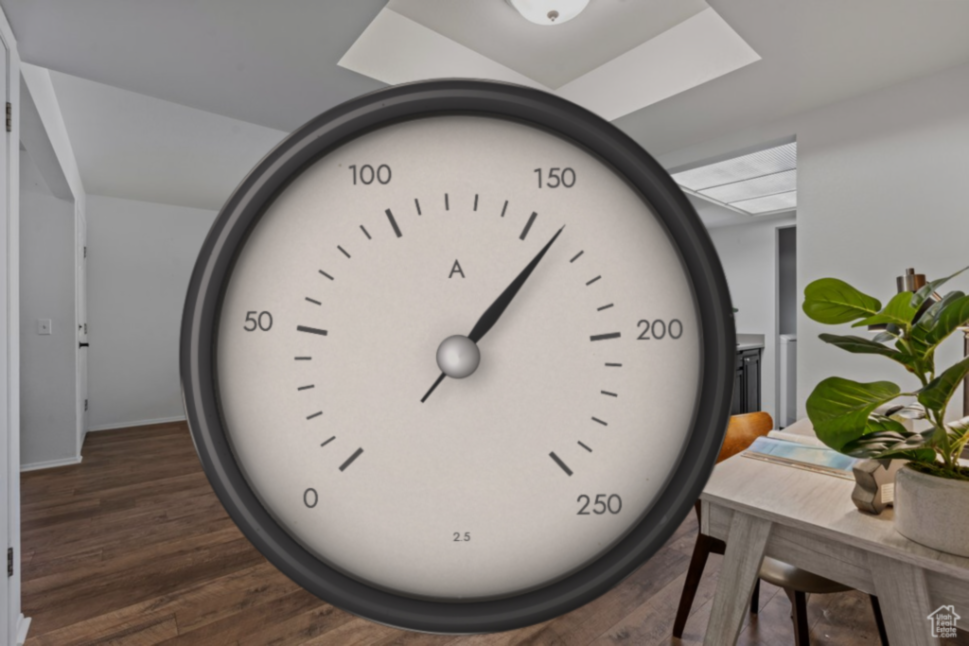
**160** A
